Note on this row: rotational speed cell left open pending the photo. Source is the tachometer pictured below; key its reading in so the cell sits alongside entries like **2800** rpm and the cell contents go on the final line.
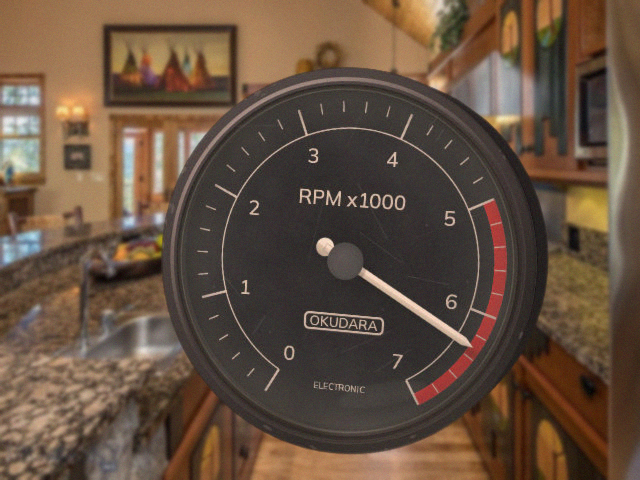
**6300** rpm
